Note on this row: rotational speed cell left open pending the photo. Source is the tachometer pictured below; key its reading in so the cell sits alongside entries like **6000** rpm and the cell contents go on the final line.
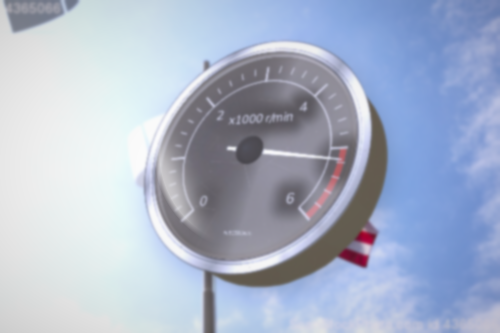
**5200** rpm
